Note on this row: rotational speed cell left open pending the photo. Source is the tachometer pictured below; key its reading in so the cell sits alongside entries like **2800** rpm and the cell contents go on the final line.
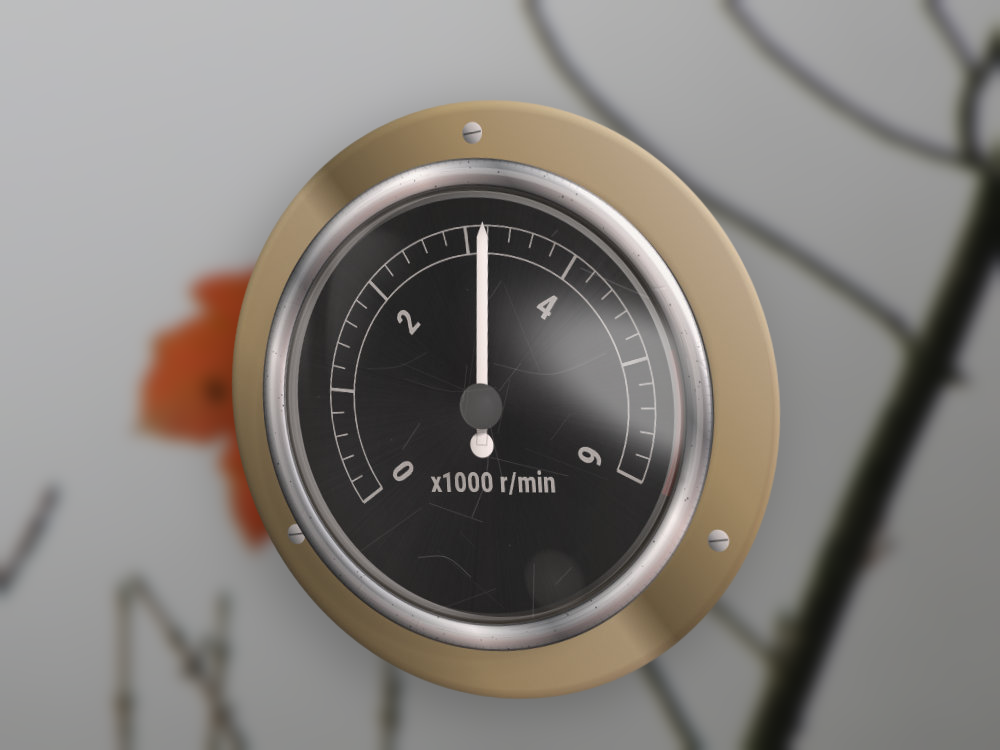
**3200** rpm
